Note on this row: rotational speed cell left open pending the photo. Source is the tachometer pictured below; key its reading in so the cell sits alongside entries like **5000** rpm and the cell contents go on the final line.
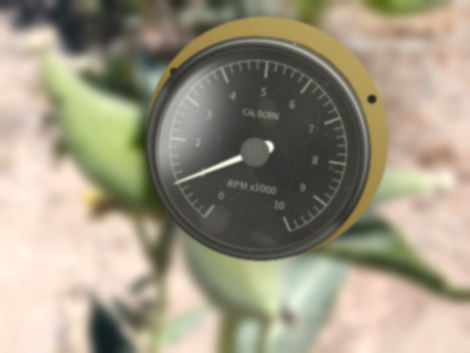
**1000** rpm
